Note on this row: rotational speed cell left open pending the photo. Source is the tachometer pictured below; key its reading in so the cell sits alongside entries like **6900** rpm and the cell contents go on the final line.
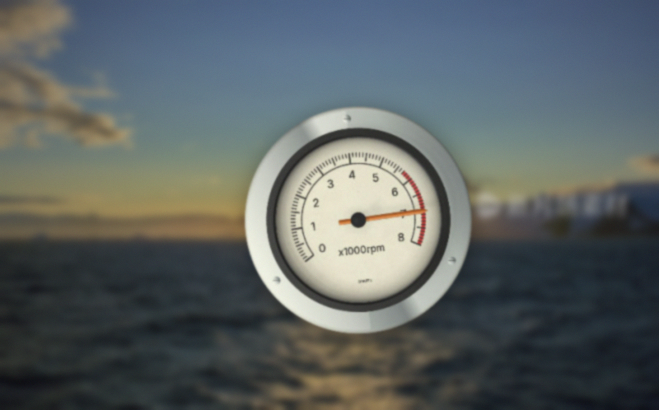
**7000** rpm
